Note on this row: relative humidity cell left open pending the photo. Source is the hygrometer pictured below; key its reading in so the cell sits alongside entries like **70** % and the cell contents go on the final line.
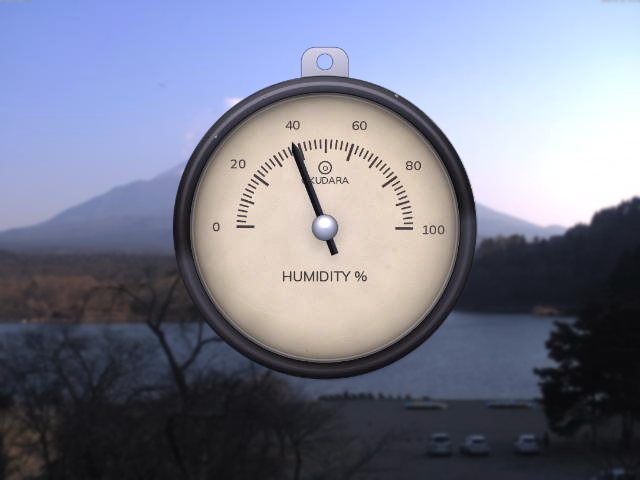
**38** %
